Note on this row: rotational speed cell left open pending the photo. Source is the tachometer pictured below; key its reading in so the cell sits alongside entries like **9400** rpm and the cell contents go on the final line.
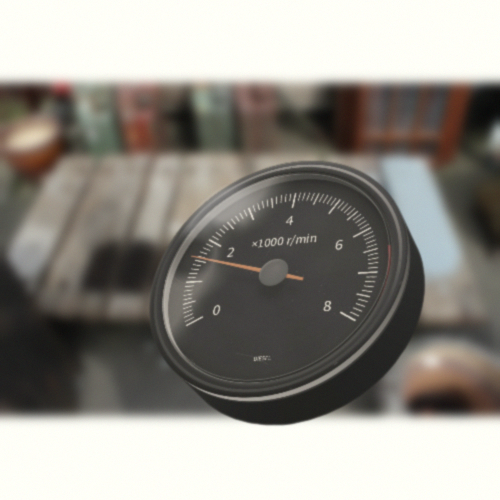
**1500** rpm
